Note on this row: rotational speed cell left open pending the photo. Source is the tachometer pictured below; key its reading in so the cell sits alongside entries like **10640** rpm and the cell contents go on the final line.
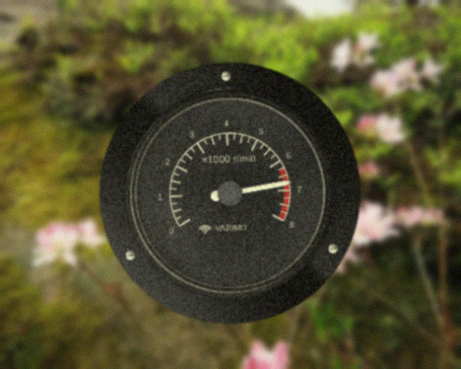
**6750** rpm
